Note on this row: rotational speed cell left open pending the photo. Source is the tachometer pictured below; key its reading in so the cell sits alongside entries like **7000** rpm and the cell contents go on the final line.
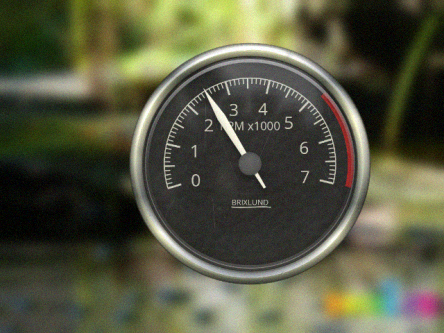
**2500** rpm
